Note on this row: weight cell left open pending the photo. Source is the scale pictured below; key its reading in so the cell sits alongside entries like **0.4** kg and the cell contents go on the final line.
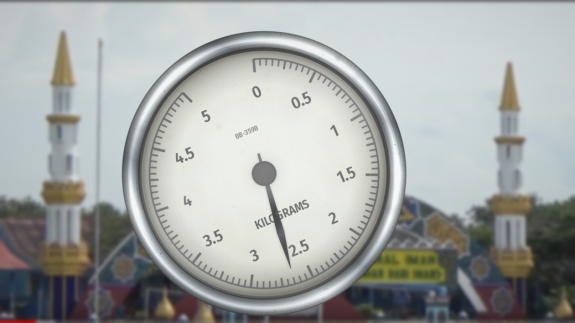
**2.65** kg
